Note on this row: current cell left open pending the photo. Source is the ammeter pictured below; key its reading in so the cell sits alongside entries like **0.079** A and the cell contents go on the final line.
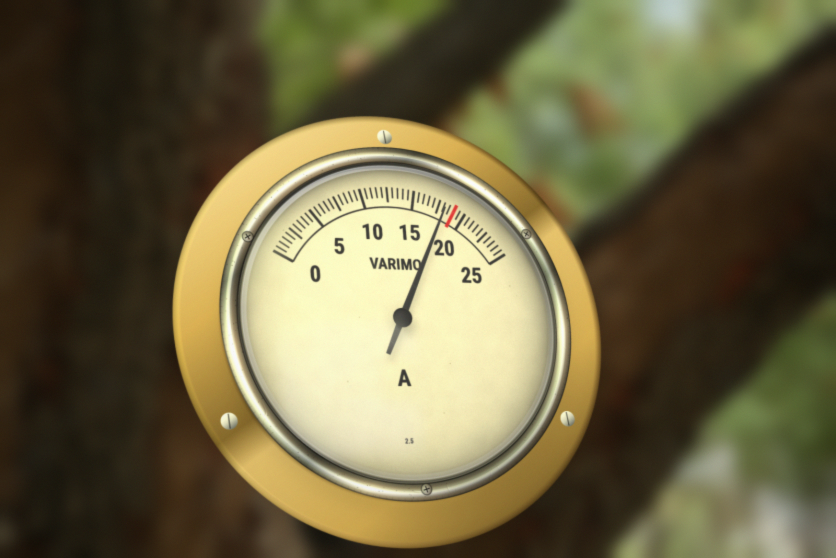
**18** A
